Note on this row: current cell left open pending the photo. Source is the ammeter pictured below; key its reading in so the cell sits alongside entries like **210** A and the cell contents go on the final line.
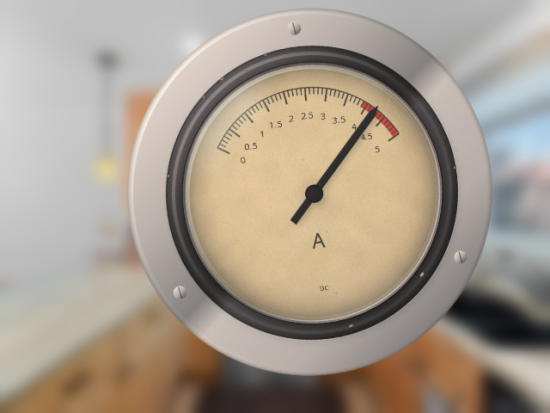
**4.2** A
